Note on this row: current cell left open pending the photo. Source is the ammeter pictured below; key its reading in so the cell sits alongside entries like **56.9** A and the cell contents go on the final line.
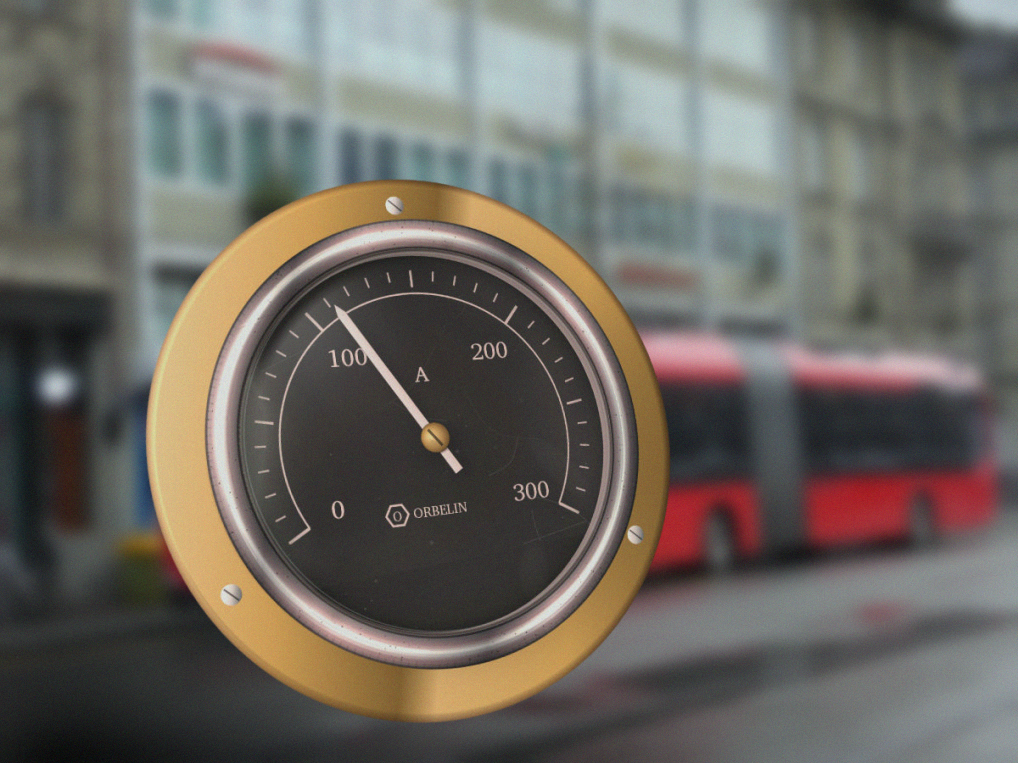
**110** A
